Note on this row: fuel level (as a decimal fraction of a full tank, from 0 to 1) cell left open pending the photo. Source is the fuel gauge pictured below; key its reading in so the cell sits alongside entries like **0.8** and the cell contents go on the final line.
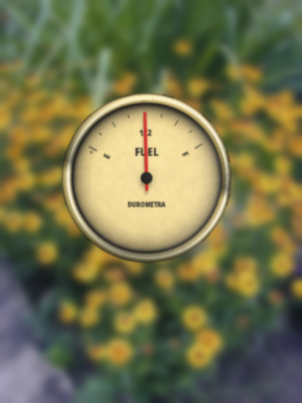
**0.5**
